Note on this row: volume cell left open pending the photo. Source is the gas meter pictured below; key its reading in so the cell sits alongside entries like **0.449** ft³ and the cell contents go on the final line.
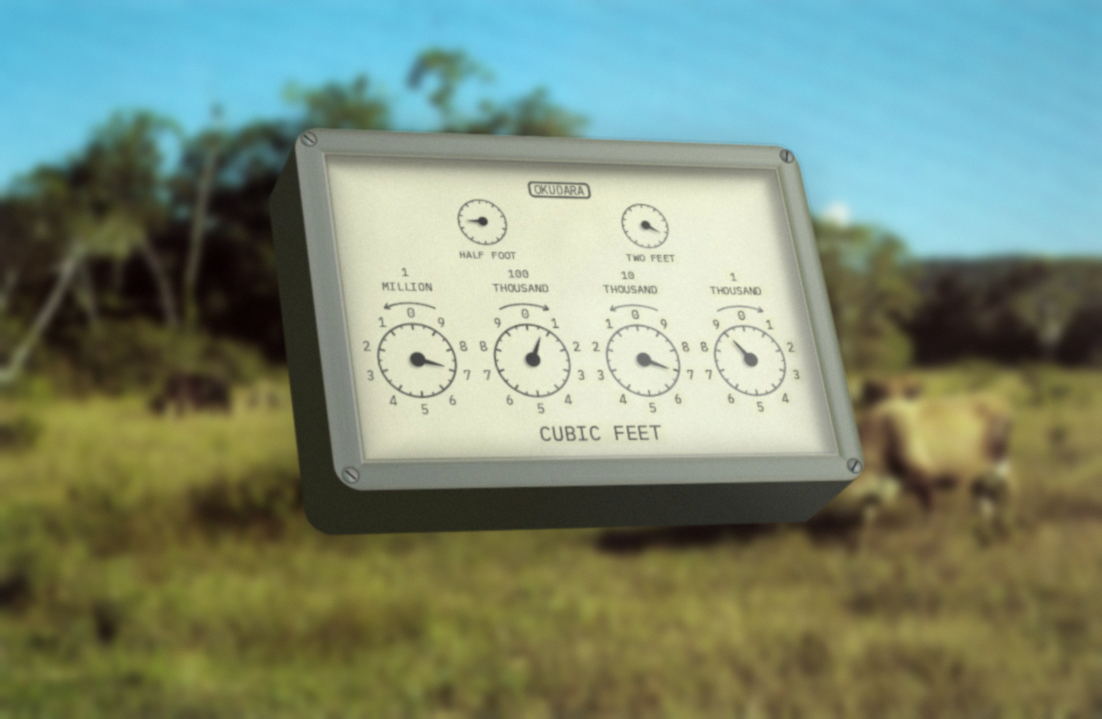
**706900** ft³
